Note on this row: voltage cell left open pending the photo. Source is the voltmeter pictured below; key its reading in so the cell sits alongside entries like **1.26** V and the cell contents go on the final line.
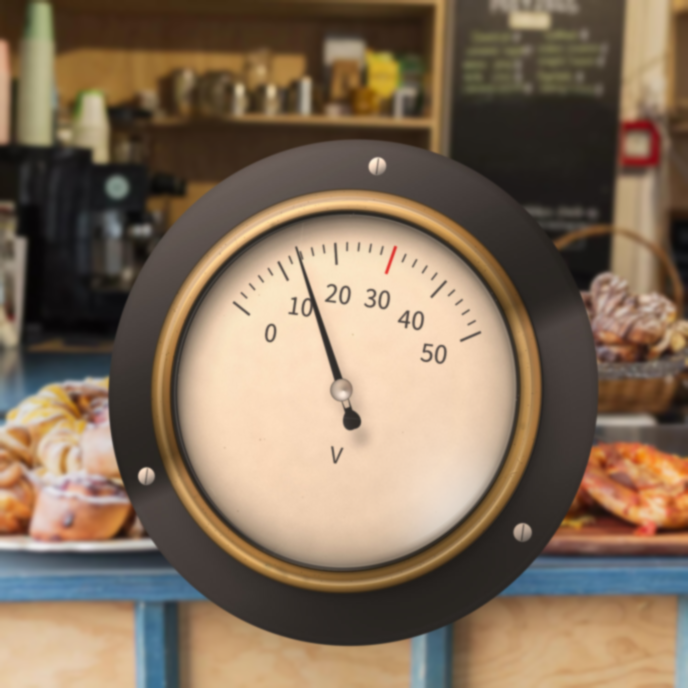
**14** V
